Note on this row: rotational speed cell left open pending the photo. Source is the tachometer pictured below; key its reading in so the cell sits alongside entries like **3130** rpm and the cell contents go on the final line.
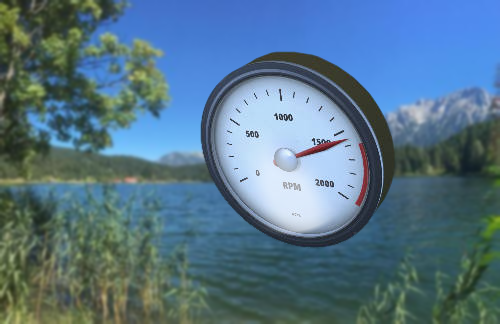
**1550** rpm
